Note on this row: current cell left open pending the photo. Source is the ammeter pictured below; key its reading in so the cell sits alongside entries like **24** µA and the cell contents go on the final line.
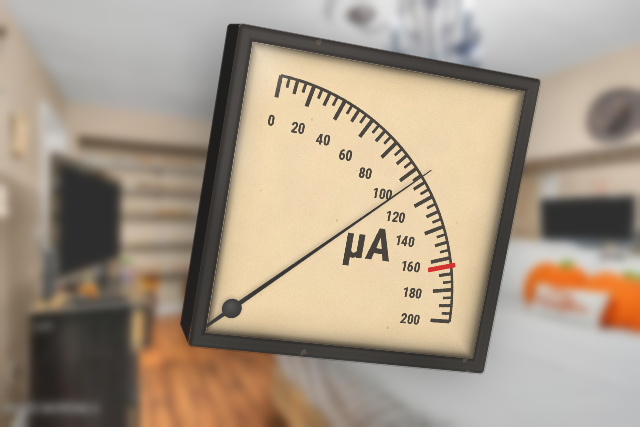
**105** µA
